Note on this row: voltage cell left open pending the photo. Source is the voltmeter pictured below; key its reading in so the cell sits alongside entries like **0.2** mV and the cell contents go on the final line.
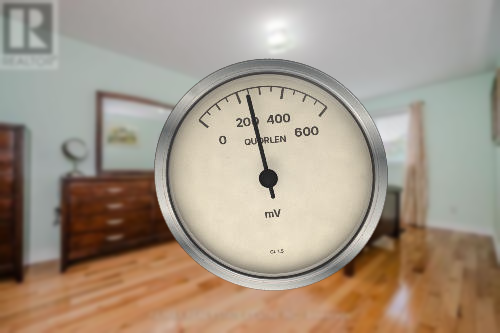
**250** mV
